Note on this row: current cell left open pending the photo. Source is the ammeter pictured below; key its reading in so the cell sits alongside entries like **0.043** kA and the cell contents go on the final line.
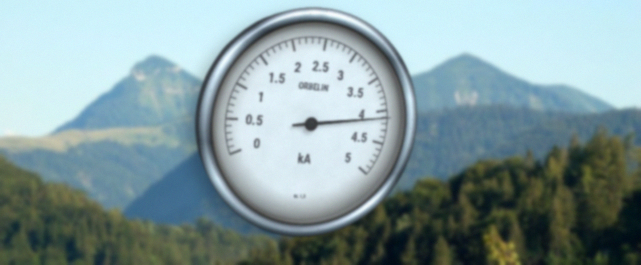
**4.1** kA
